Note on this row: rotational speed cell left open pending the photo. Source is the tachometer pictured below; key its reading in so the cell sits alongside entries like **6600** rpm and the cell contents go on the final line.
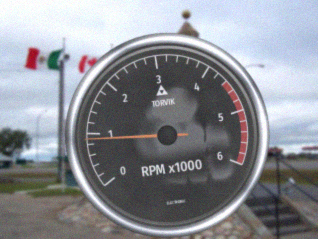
**900** rpm
